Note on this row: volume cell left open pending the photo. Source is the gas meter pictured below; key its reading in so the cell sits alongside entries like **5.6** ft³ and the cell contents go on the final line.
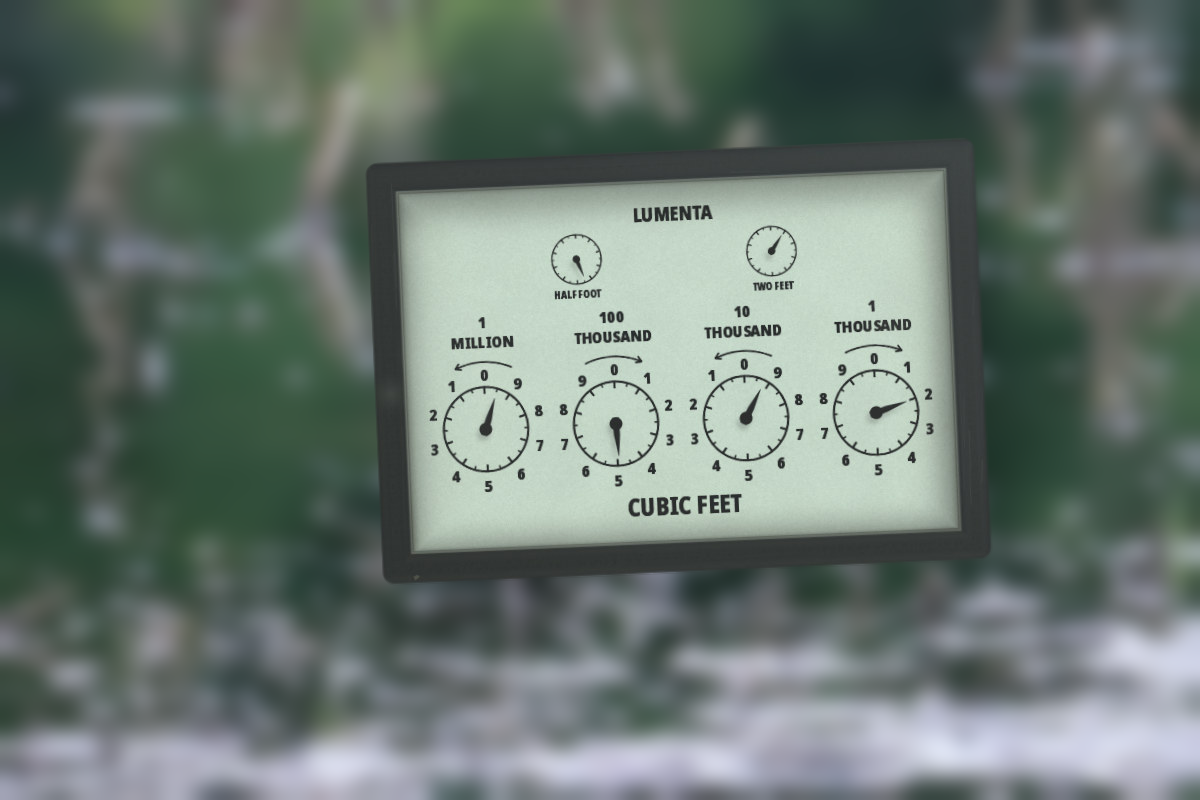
**949200** ft³
